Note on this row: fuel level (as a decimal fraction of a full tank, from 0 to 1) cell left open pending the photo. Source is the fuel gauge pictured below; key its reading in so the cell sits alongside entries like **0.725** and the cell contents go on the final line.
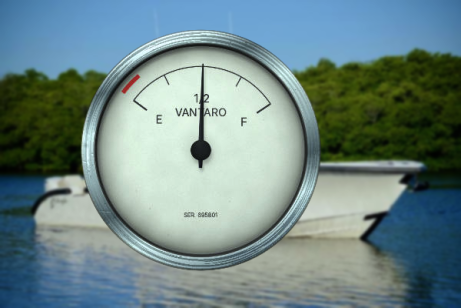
**0.5**
